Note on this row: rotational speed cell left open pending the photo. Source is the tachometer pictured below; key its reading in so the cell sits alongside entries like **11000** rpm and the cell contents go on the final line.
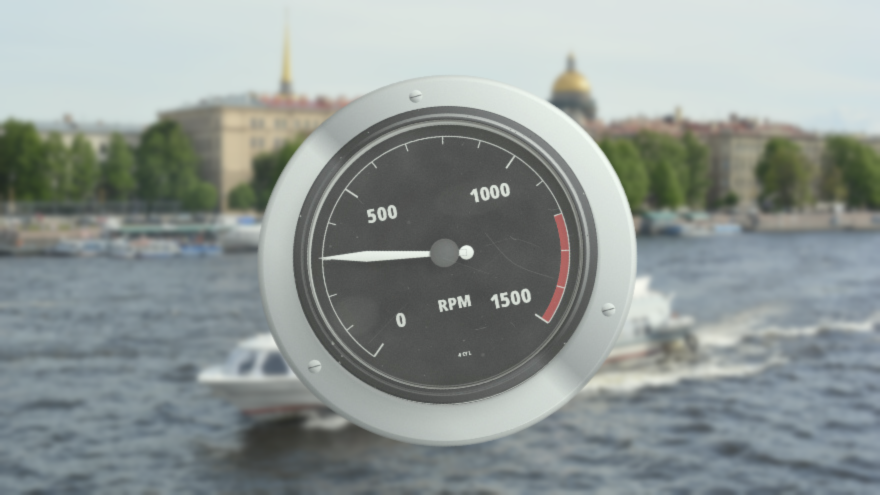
**300** rpm
